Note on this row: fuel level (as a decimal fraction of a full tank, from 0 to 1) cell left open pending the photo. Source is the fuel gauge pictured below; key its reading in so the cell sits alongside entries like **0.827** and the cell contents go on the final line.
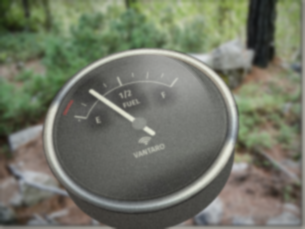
**0.25**
